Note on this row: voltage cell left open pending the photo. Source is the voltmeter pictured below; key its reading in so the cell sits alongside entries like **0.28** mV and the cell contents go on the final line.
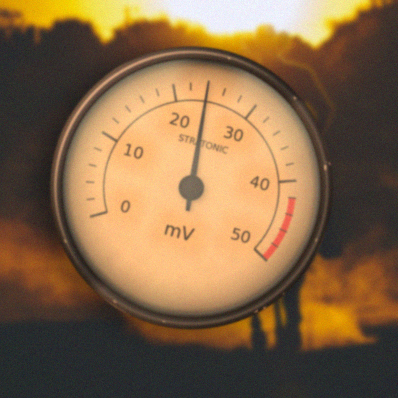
**24** mV
